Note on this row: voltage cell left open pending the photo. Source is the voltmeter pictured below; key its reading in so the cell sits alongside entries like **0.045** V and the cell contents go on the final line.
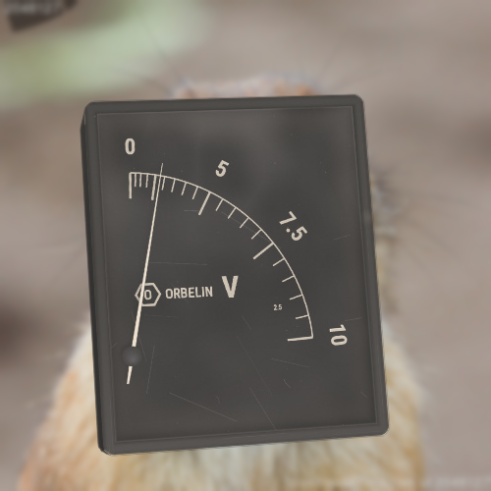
**2.75** V
